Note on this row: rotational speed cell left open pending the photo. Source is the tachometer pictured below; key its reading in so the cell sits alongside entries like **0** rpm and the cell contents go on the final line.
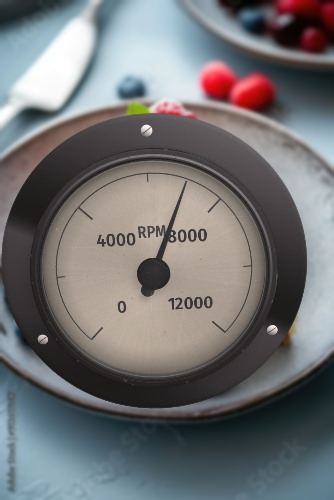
**7000** rpm
